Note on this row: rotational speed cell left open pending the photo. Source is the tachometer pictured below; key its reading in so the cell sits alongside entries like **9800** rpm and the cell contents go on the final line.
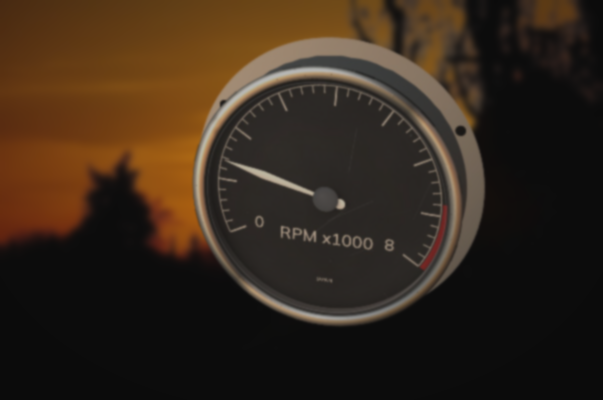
**1400** rpm
